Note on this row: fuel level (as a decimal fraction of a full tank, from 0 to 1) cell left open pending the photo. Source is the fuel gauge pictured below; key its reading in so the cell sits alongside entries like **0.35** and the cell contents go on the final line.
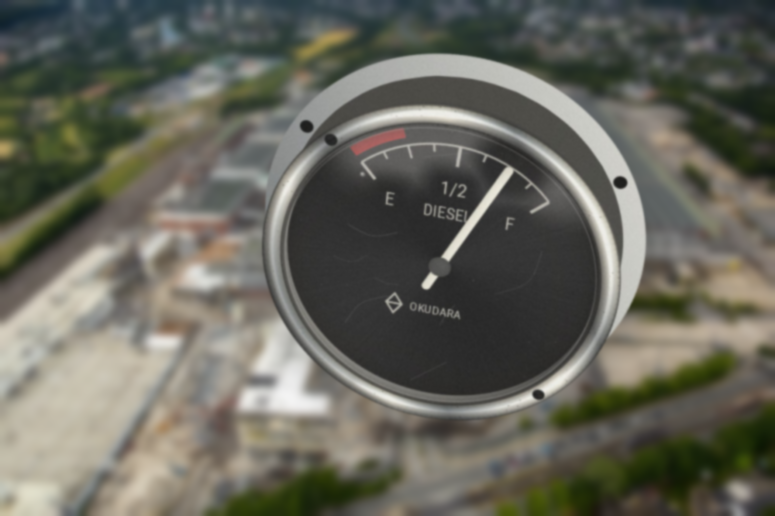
**0.75**
